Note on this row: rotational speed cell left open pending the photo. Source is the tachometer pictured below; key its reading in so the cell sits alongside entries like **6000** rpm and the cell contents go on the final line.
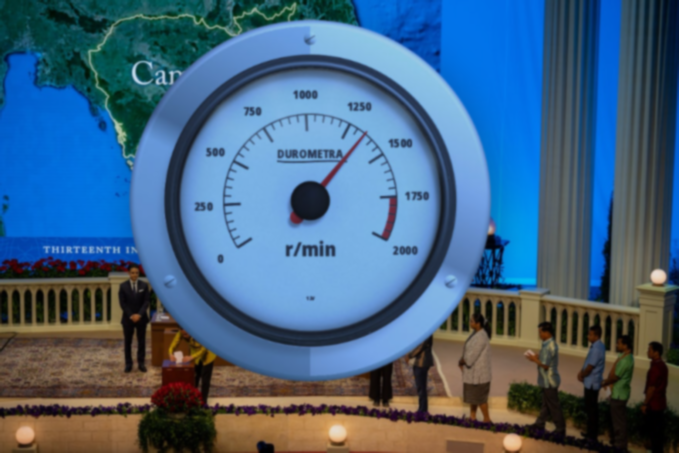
**1350** rpm
